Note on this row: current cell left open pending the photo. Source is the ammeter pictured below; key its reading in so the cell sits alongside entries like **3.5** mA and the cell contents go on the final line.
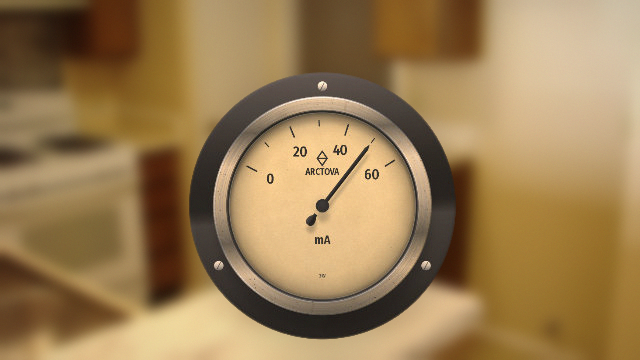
**50** mA
